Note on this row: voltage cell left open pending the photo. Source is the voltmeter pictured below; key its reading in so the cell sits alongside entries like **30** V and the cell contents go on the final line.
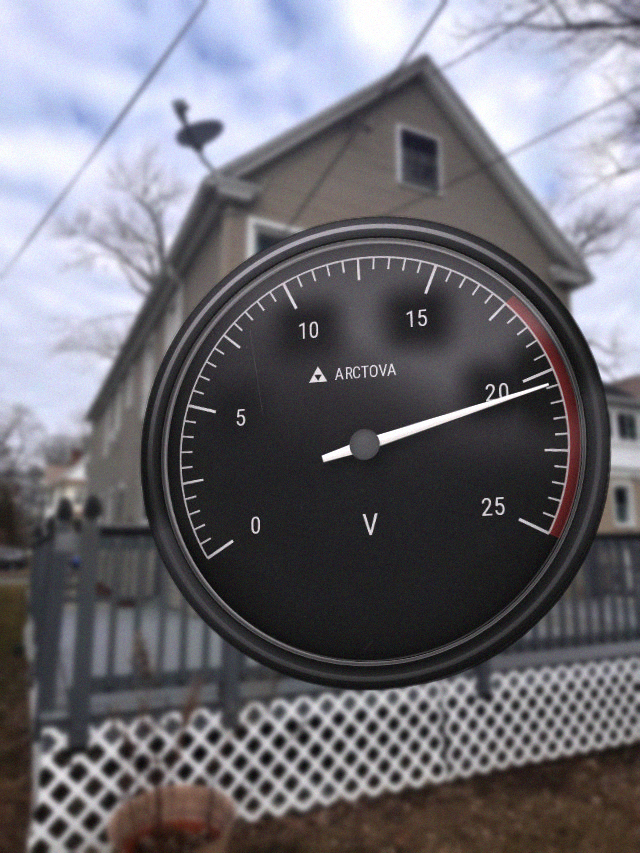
**20.5** V
